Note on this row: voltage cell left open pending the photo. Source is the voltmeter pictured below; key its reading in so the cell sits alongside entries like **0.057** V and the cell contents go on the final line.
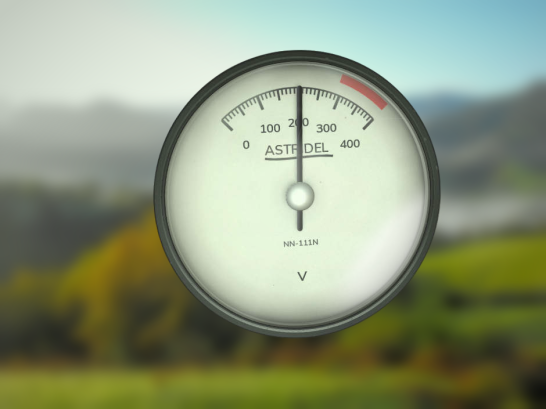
**200** V
